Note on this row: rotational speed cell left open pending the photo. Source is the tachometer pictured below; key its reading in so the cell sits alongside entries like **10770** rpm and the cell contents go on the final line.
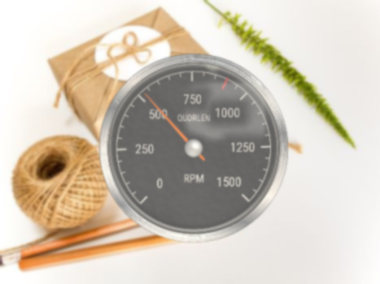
**525** rpm
